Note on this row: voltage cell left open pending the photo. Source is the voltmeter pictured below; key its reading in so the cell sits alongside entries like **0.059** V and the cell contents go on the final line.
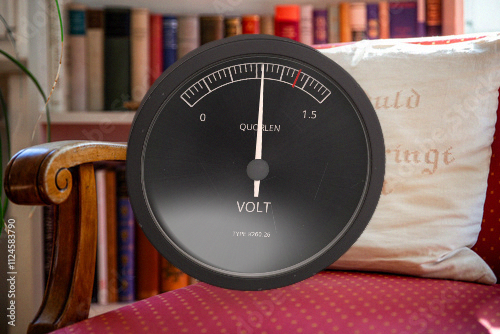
**0.8** V
